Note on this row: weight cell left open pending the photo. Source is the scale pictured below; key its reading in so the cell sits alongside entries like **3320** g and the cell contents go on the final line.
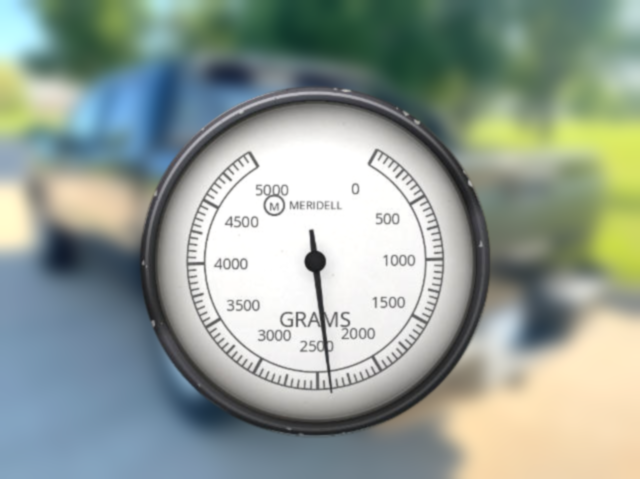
**2400** g
